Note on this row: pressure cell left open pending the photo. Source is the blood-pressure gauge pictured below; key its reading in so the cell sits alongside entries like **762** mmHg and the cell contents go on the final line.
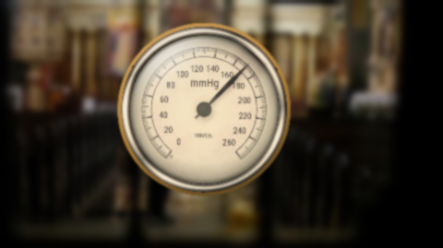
**170** mmHg
